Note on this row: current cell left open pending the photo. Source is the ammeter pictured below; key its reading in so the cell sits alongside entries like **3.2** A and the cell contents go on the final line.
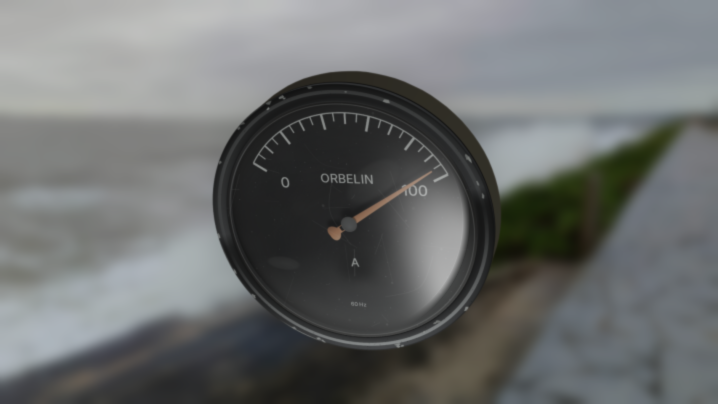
**95** A
